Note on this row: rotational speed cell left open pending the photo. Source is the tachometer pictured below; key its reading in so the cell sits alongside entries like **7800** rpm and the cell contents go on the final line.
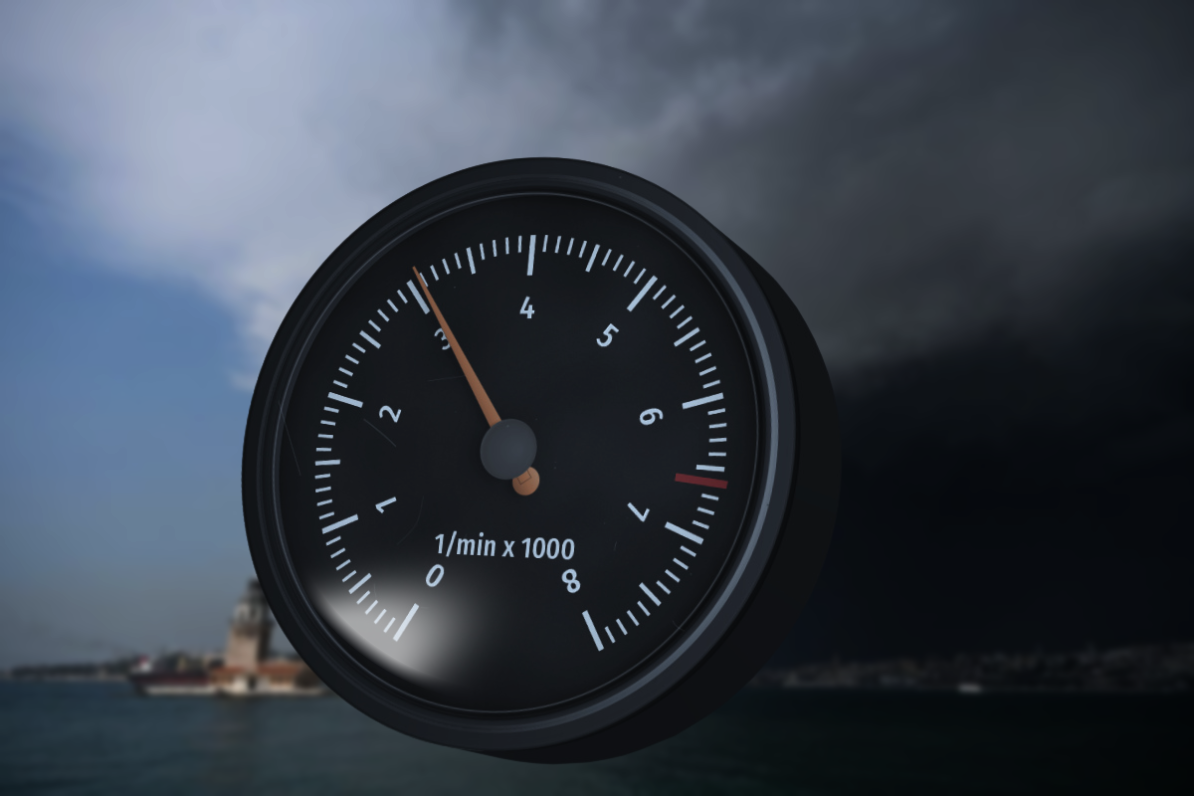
**3100** rpm
